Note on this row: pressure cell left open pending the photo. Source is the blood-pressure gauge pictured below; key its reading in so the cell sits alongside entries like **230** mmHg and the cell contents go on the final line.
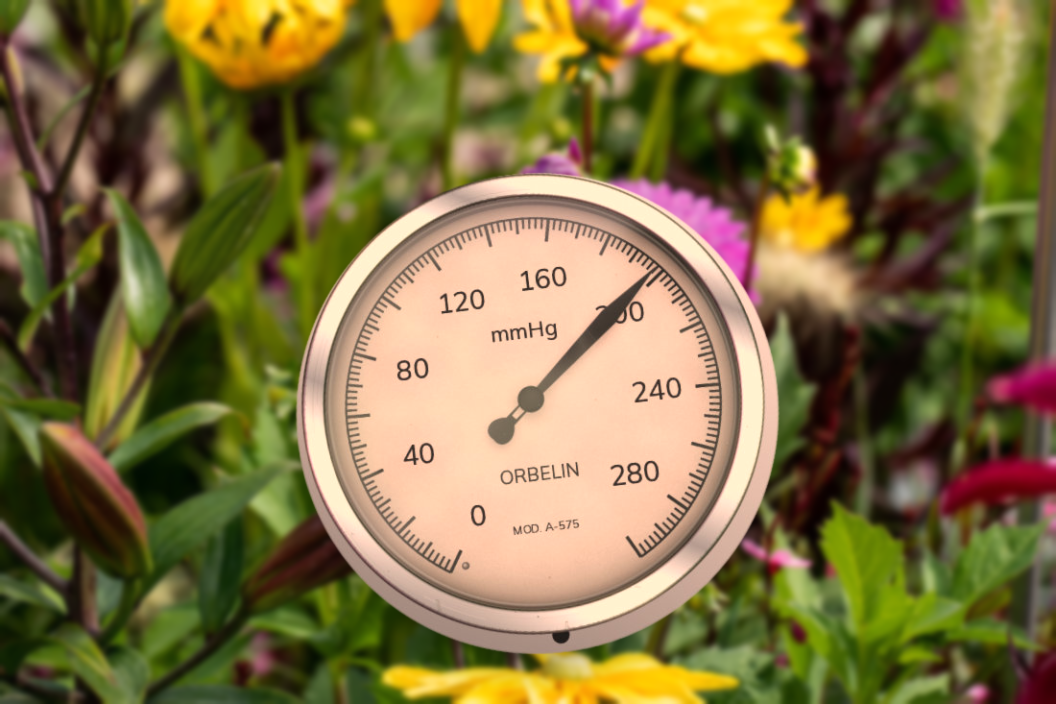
**198** mmHg
